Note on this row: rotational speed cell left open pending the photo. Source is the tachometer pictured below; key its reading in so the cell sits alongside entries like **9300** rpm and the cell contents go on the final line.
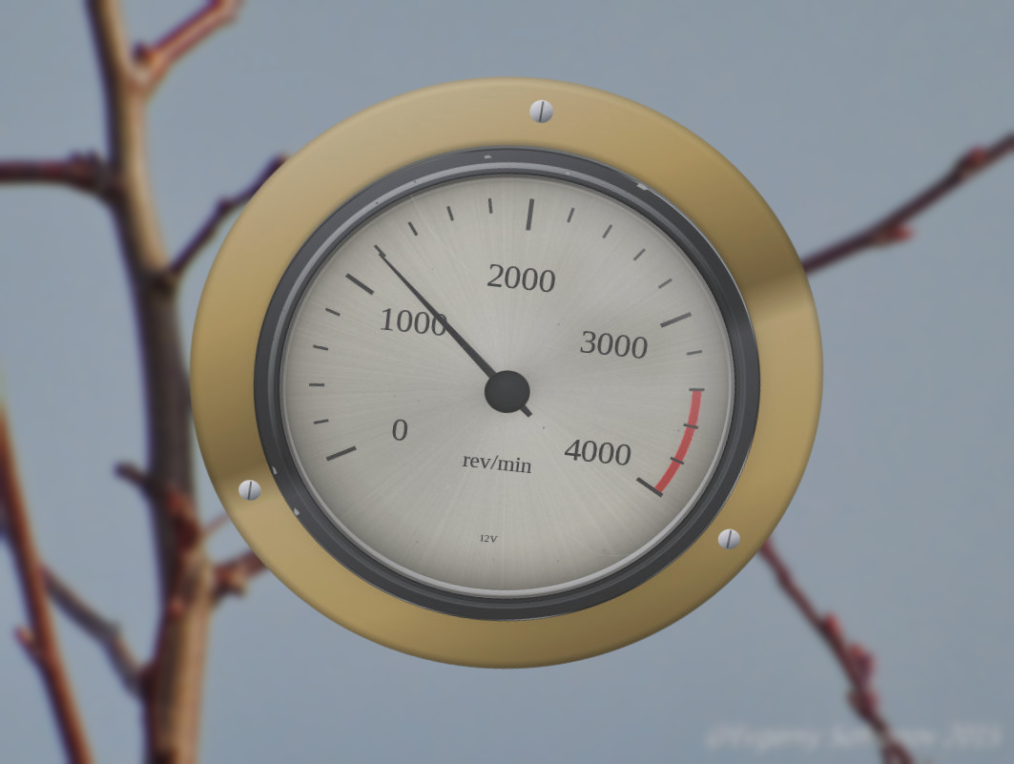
**1200** rpm
